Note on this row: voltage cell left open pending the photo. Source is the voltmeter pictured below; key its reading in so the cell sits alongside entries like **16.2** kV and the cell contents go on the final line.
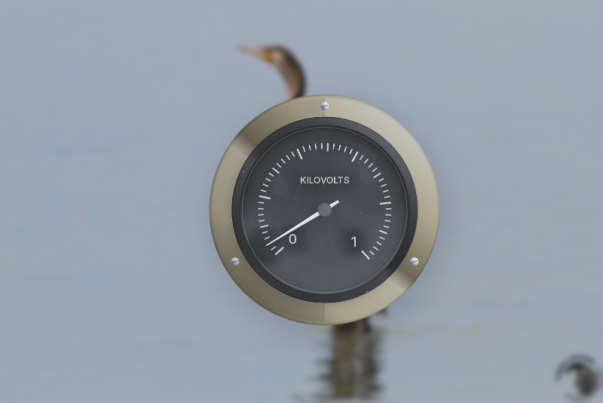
**0.04** kV
